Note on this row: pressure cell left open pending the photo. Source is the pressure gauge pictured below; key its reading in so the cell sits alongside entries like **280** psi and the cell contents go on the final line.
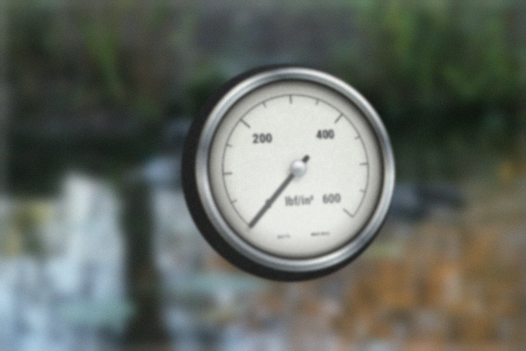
**0** psi
